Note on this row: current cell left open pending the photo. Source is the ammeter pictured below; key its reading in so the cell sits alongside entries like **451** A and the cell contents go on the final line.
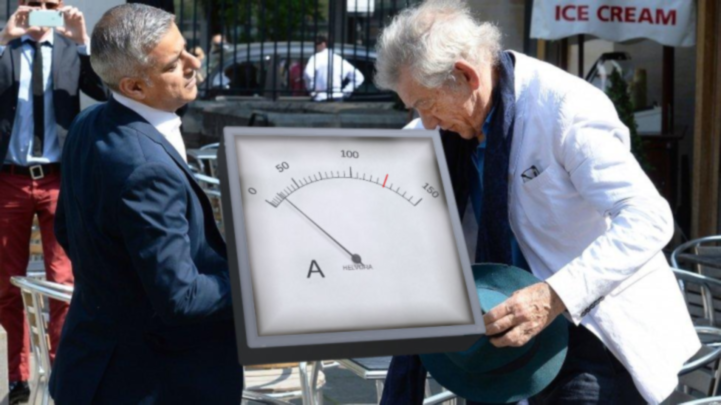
**25** A
